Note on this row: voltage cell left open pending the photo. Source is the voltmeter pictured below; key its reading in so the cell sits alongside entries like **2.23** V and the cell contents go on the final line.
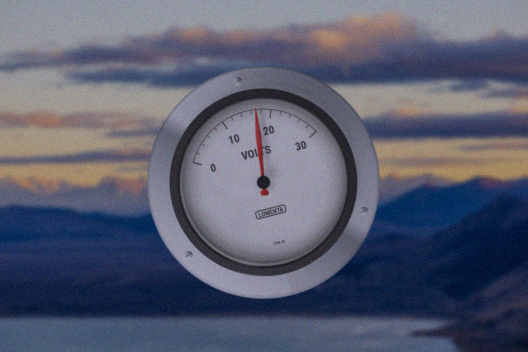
**17** V
